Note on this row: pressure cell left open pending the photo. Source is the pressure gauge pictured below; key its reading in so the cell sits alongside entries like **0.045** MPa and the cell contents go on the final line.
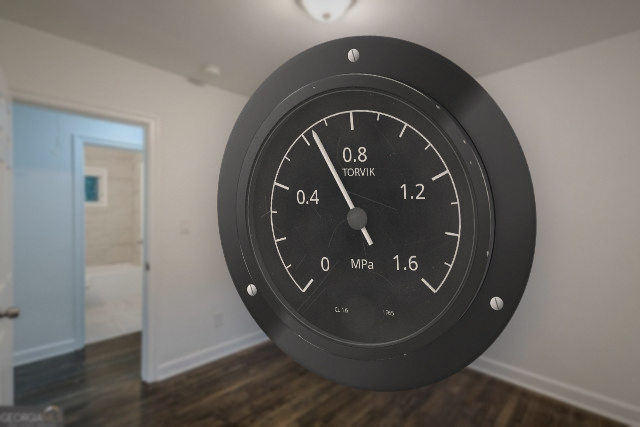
**0.65** MPa
